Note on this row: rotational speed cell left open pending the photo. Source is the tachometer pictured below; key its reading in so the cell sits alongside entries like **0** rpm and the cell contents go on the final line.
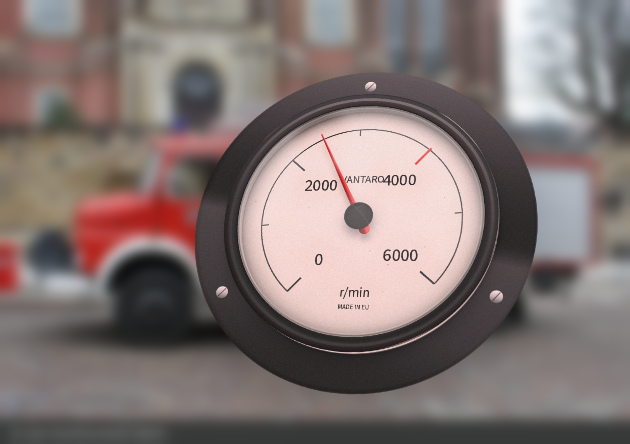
**2500** rpm
